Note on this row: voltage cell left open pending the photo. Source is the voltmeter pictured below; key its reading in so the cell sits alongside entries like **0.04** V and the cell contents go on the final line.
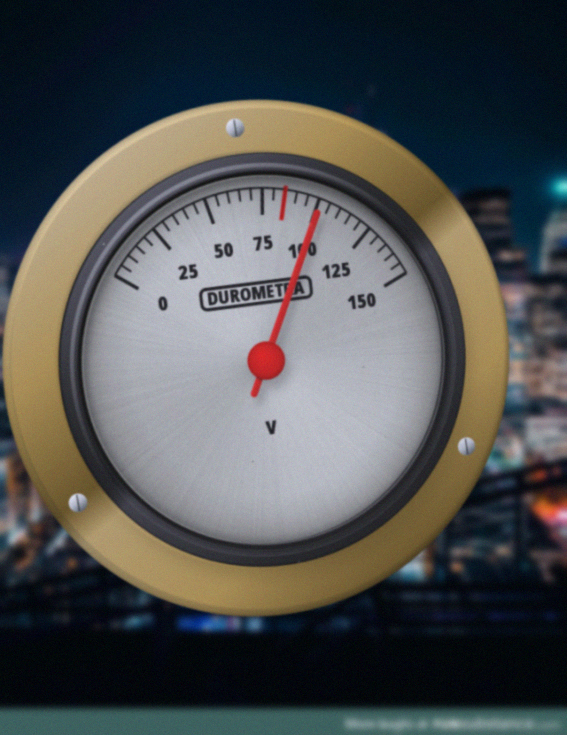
**100** V
